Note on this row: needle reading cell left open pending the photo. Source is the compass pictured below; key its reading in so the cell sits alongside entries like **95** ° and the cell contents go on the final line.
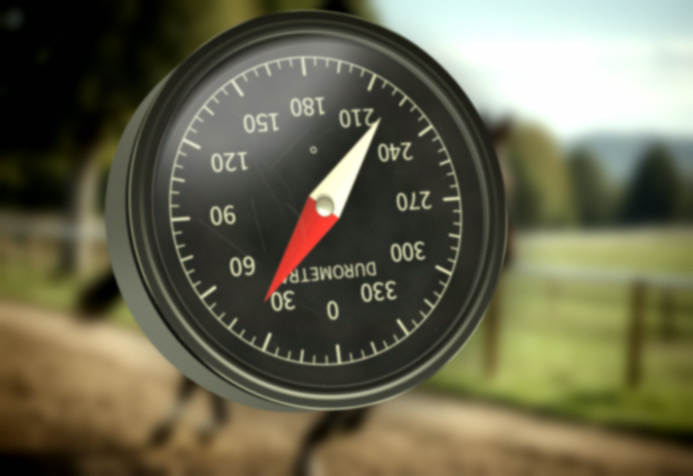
**40** °
